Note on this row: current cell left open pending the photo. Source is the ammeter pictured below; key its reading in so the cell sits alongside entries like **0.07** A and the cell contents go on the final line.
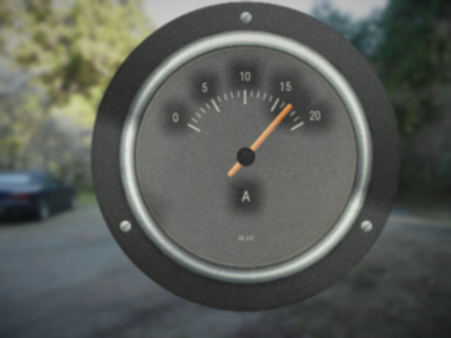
**17** A
